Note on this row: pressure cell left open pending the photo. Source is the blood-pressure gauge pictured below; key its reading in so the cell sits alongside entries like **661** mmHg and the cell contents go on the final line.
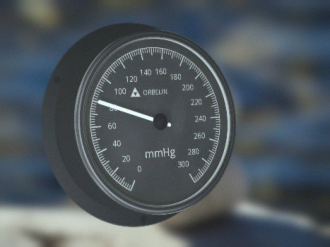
**80** mmHg
